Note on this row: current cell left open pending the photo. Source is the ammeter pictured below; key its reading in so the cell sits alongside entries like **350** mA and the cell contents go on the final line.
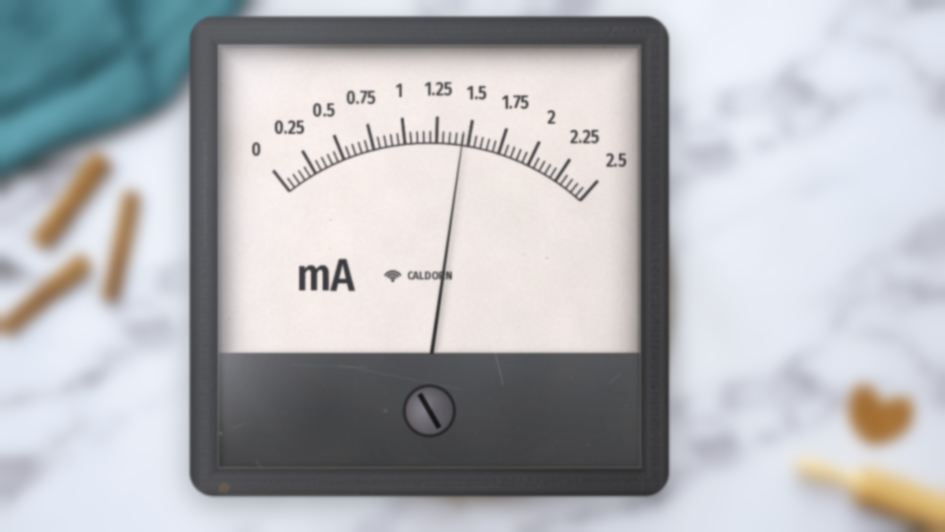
**1.45** mA
